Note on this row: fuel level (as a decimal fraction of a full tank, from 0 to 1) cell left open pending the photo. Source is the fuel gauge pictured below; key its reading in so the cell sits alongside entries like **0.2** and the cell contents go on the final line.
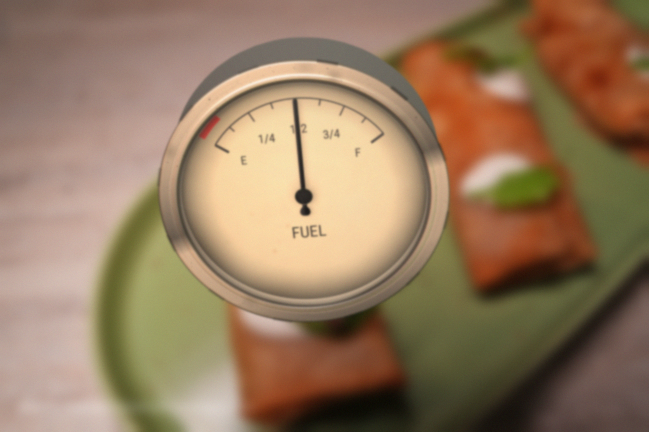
**0.5**
